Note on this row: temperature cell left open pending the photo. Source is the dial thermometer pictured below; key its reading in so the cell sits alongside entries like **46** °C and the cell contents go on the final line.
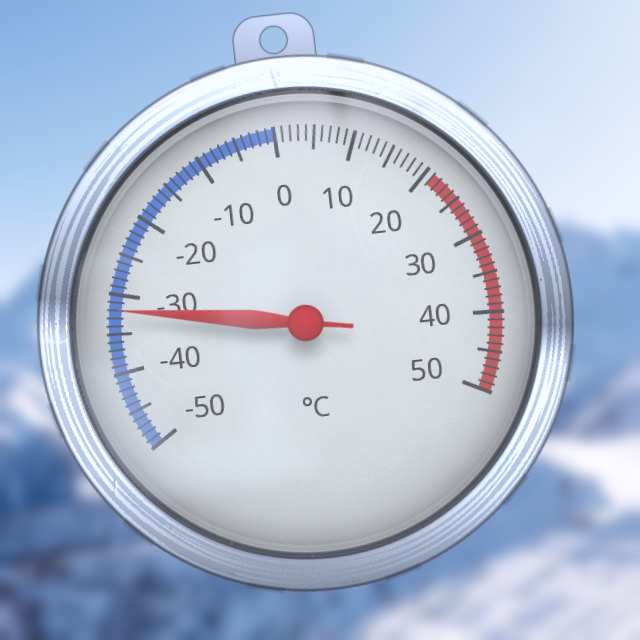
**-32** °C
